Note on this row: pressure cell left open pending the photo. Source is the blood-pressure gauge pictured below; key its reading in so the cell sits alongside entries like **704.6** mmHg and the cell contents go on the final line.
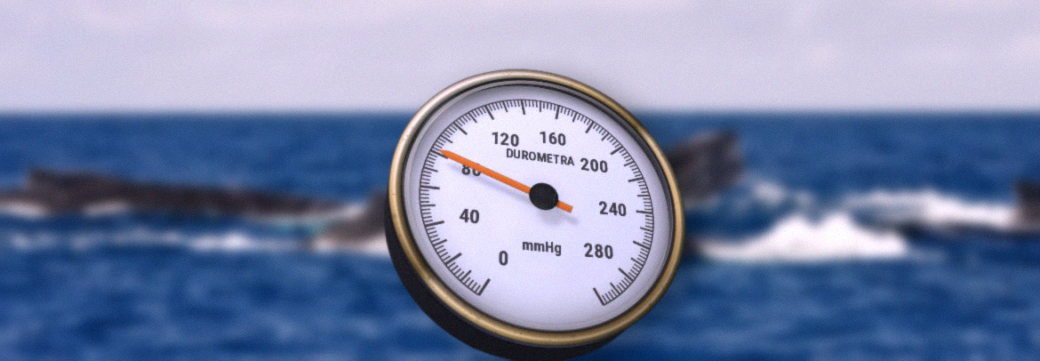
**80** mmHg
